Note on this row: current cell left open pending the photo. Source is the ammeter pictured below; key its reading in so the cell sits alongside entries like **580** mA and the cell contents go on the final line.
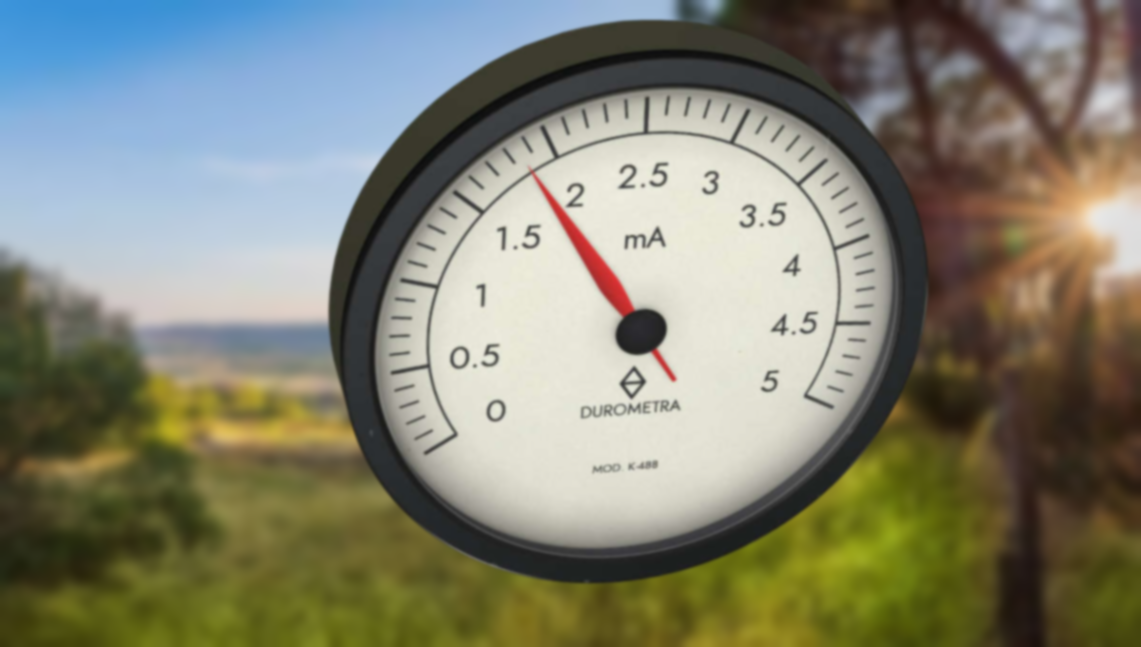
**1.85** mA
